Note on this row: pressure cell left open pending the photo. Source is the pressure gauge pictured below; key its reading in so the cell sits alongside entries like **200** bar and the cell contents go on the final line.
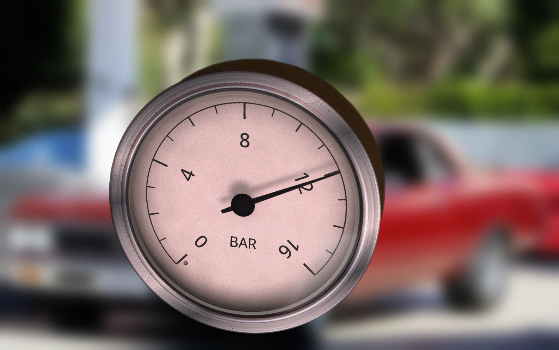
**12** bar
